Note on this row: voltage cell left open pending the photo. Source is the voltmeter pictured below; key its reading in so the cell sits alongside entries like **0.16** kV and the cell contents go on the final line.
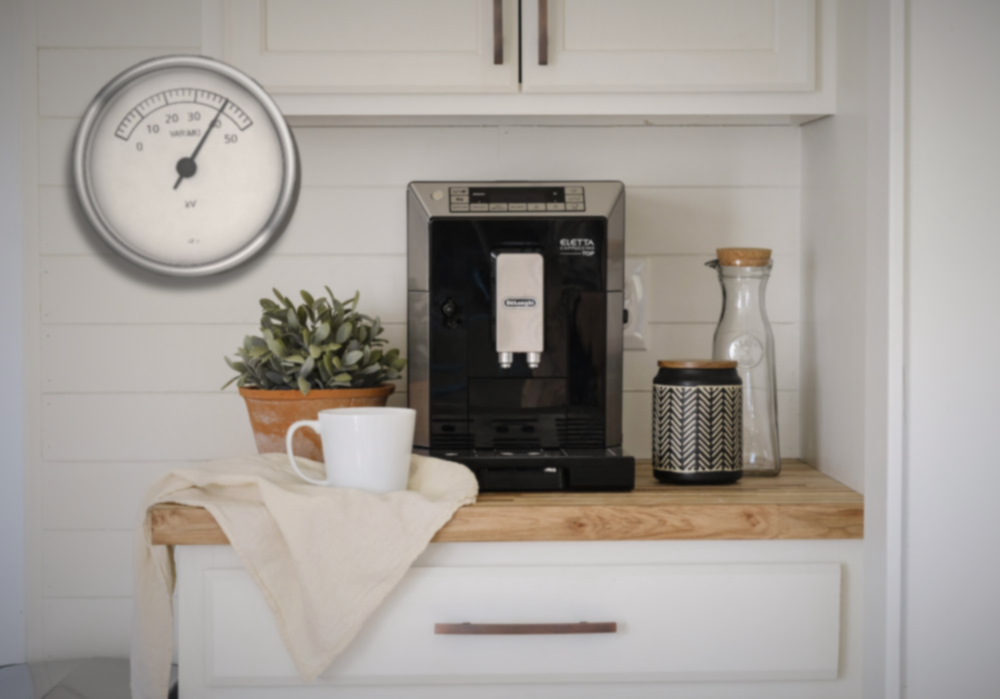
**40** kV
